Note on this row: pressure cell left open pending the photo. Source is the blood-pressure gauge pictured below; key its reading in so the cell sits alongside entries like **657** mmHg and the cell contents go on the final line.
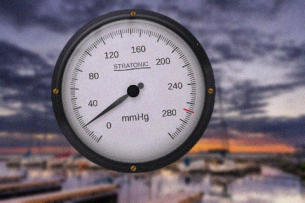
**20** mmHg
